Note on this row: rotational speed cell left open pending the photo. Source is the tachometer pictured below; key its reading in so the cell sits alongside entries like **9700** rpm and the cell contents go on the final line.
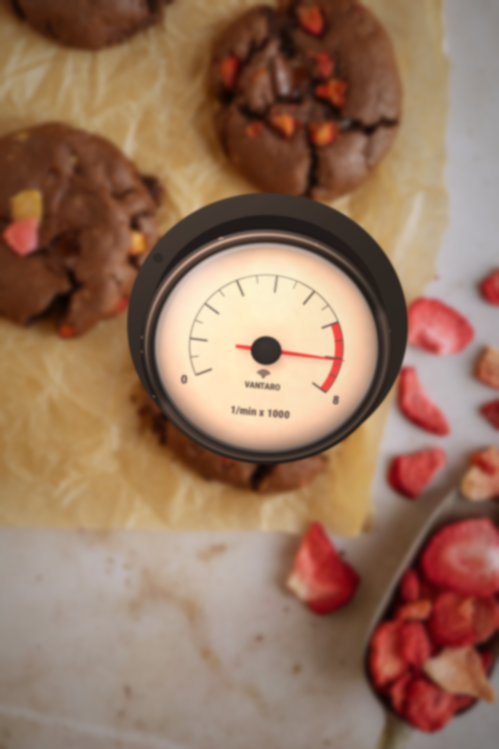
**7000** rpm
